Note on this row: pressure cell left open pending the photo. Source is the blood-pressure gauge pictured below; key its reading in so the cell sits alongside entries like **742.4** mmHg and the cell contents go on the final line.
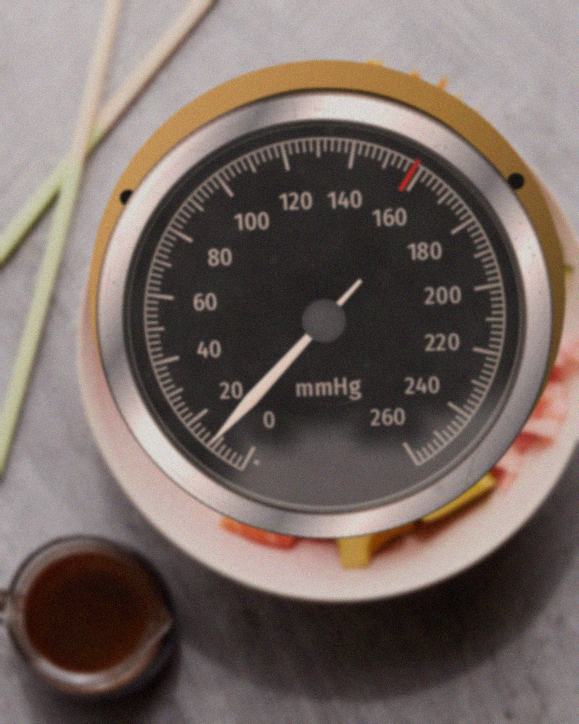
**12** mmHg
